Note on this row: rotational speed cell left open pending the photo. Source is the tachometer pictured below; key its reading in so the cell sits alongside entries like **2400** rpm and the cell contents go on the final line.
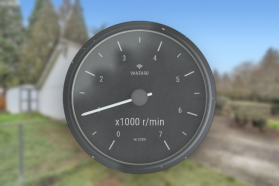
**1000** rpm
